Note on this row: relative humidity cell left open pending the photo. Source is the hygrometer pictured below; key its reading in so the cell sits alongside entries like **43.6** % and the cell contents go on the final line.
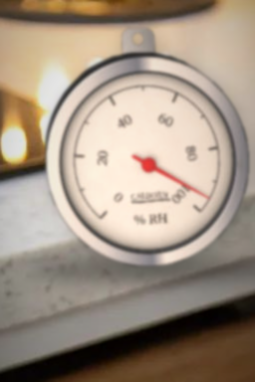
**95** %
